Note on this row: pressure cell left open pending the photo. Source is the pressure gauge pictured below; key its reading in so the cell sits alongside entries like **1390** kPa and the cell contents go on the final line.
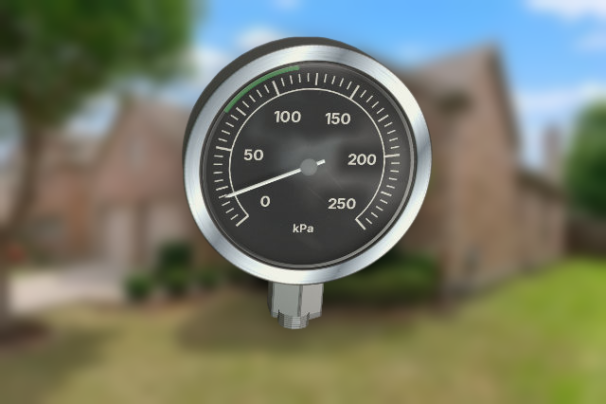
**20** kPa
